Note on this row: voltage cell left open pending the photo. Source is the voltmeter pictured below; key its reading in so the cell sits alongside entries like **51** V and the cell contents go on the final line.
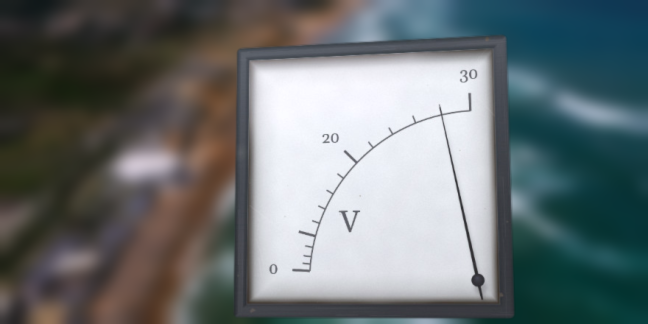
**28** V
